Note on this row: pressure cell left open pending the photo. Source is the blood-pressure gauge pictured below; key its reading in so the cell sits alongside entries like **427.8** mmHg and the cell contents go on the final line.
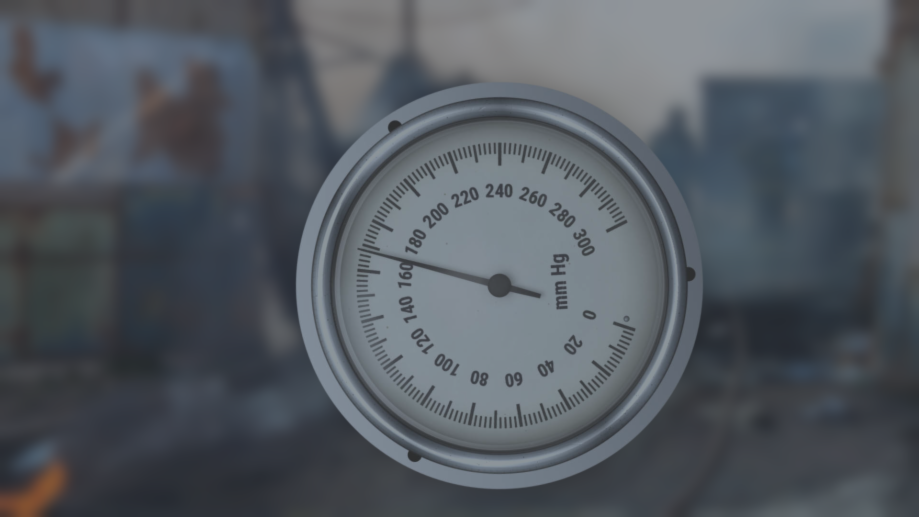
**168** mmHg
